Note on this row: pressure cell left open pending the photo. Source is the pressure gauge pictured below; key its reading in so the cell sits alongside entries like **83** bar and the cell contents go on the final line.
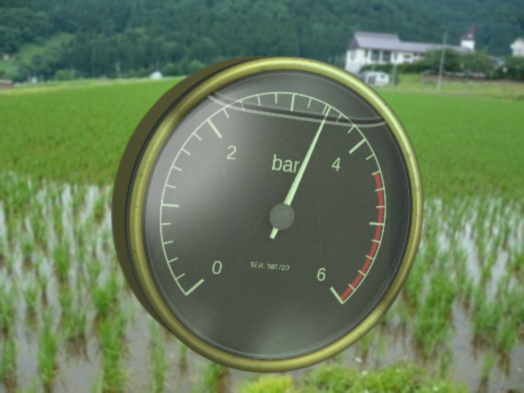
**3.4** bar
